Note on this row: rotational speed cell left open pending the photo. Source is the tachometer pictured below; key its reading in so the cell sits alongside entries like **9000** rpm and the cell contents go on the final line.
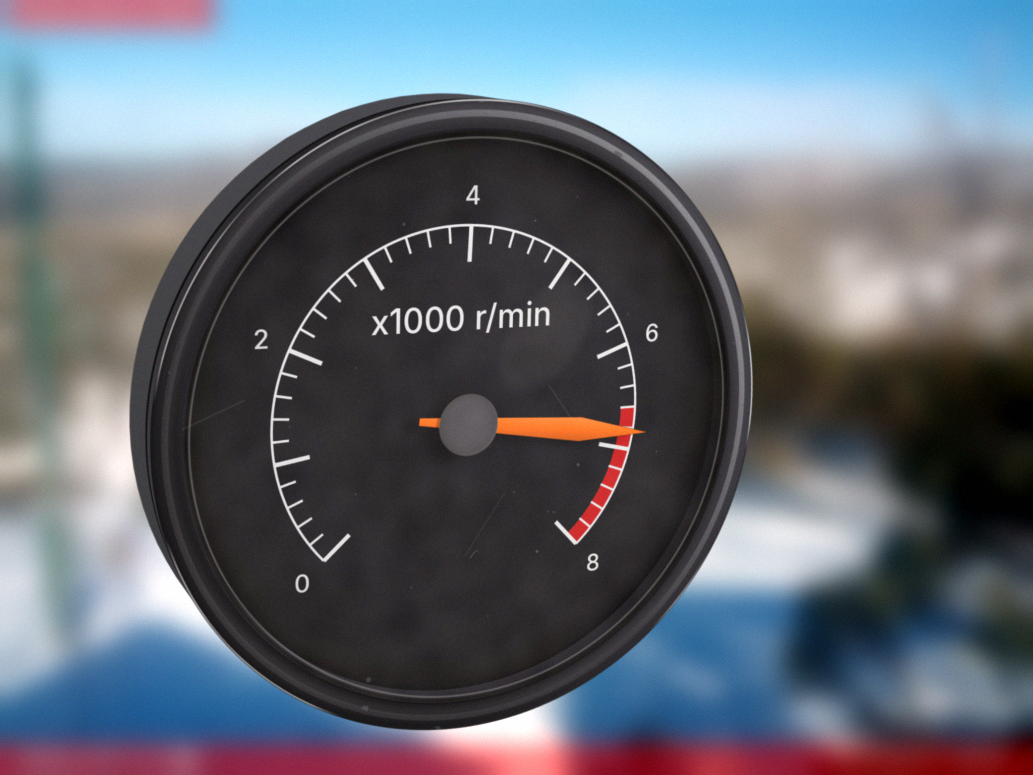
**6800** rpm
